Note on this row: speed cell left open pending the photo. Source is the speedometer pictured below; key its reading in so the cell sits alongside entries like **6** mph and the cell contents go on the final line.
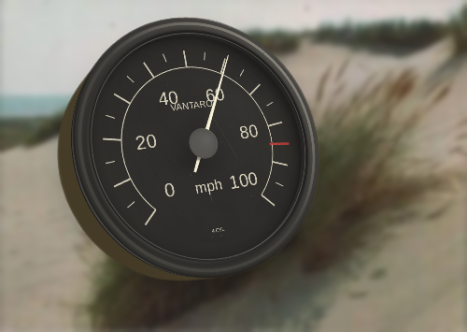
**60** mph
